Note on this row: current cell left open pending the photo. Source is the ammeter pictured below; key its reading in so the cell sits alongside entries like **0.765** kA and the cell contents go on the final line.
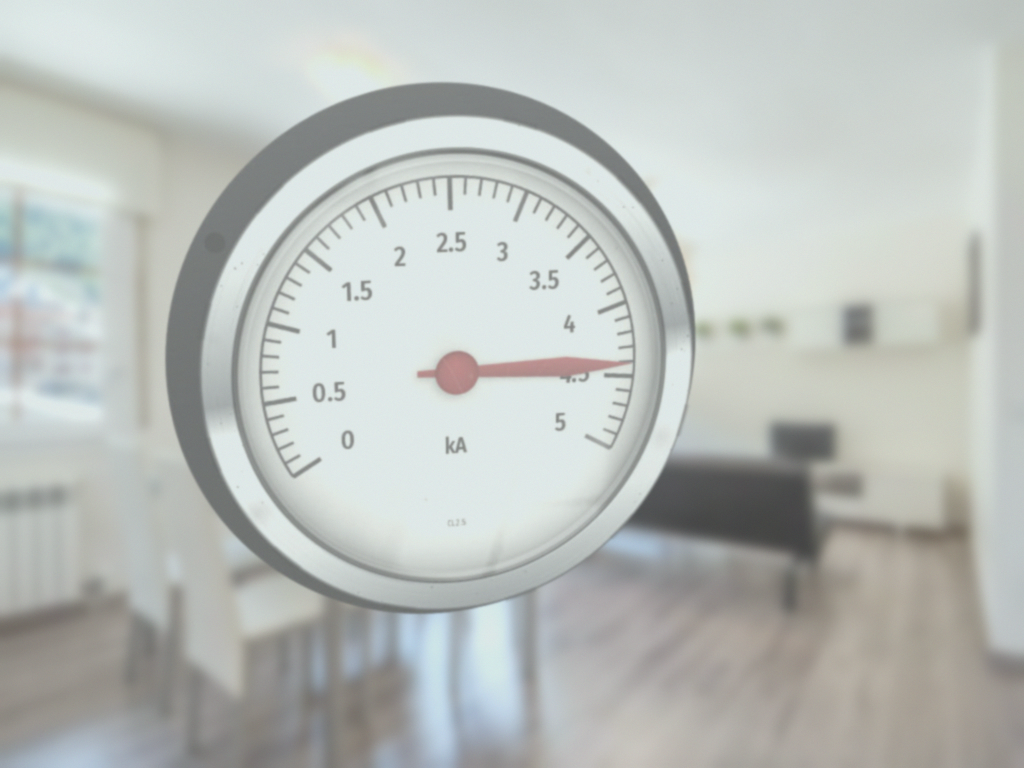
**4.4** kA
